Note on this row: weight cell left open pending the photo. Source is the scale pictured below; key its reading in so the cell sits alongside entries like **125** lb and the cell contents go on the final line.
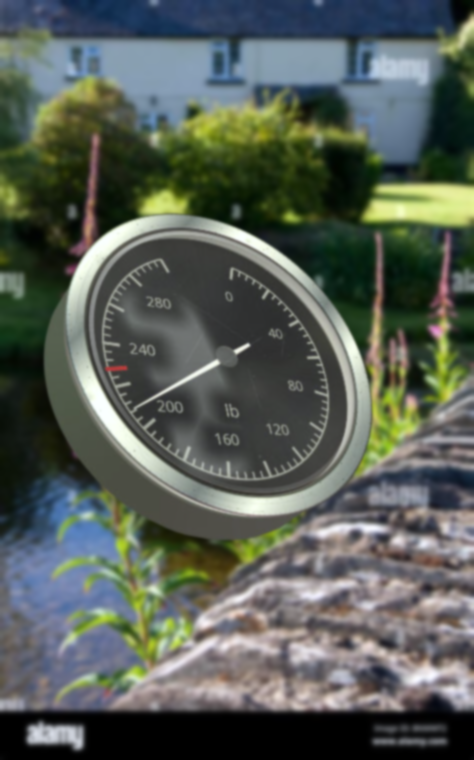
**208** lb
